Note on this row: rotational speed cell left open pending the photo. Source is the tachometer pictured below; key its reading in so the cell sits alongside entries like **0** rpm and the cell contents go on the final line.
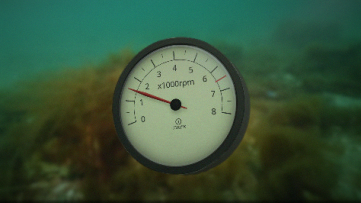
**1500** rpm
